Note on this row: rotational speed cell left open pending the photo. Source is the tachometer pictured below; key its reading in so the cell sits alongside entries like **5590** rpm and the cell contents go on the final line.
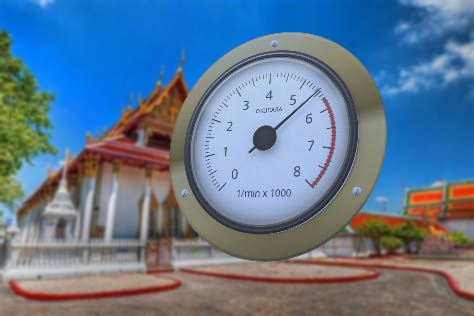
**5500** rpm
